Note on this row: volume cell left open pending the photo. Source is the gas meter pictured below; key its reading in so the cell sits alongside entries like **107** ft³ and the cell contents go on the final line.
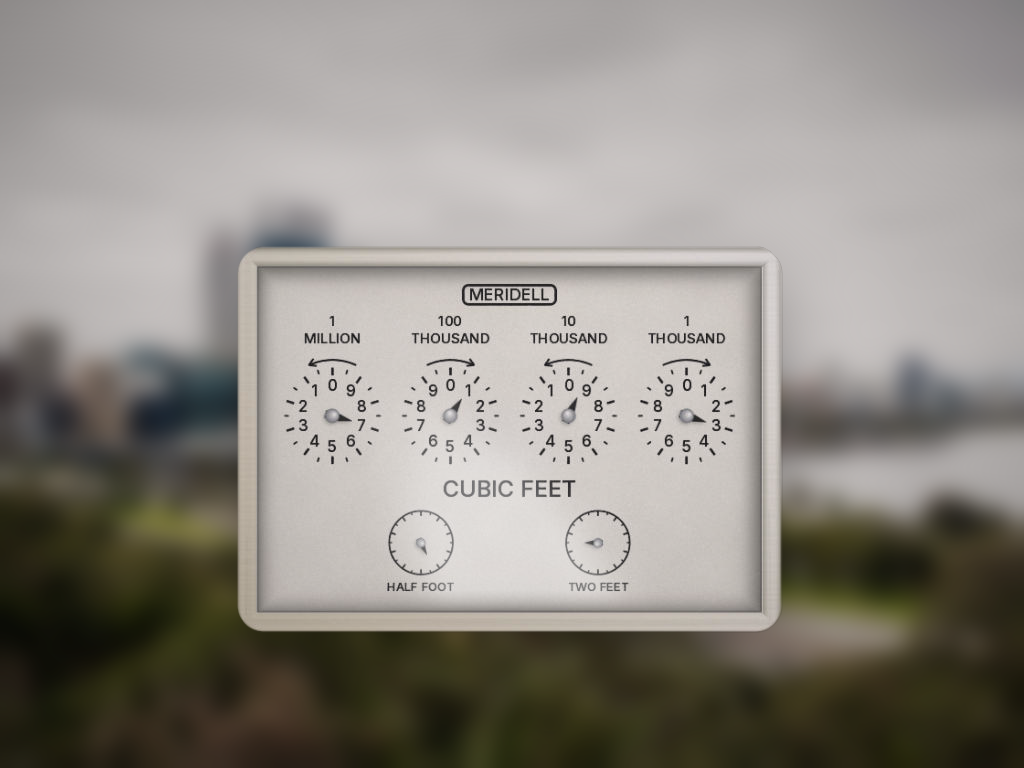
**709300** ft³
